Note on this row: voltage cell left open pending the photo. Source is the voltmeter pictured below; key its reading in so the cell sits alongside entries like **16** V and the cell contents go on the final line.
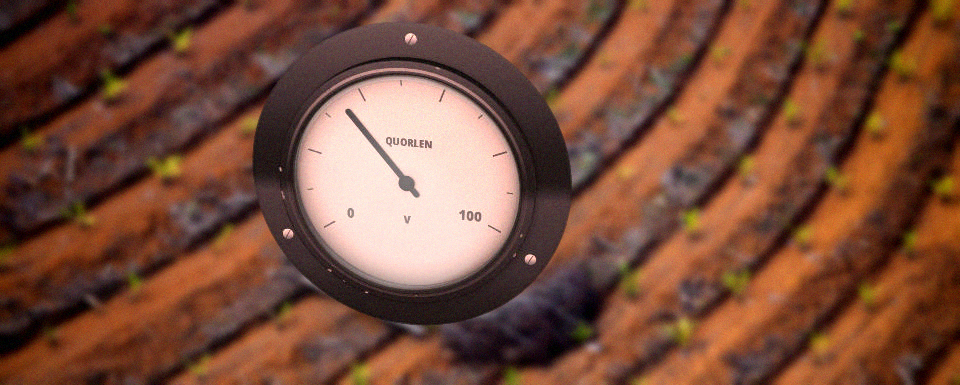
**35** V
